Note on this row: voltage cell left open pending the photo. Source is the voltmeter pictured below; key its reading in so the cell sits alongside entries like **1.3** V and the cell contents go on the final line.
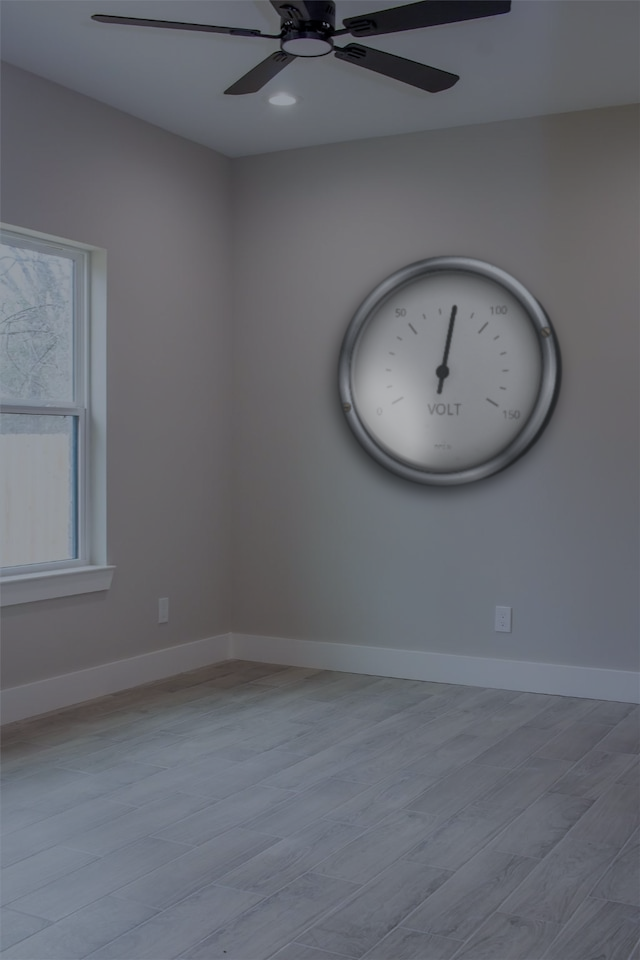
**80** V
